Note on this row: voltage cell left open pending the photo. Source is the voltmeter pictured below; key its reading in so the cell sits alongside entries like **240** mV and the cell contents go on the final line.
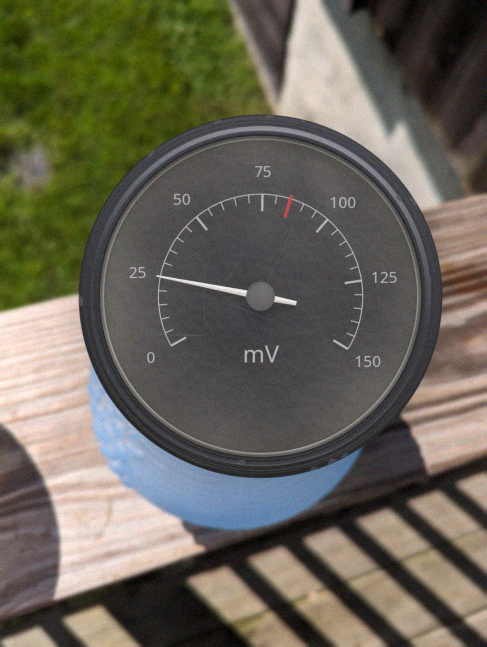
**25** mV
